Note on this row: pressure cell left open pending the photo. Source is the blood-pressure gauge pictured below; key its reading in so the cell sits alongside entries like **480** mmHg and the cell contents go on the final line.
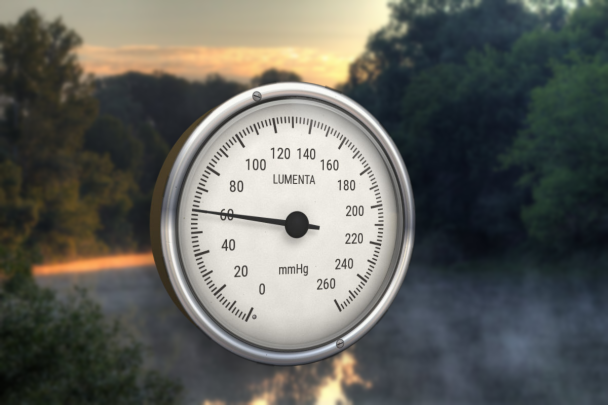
**60** mmHg
